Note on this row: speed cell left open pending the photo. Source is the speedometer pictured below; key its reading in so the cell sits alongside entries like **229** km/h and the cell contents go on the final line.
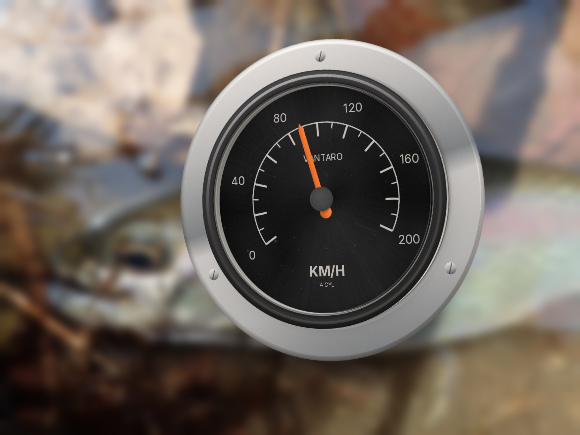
**90** km/h
